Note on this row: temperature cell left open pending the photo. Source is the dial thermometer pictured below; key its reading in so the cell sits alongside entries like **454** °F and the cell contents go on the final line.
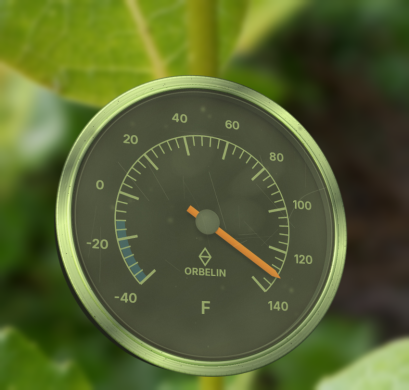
**132** °F
